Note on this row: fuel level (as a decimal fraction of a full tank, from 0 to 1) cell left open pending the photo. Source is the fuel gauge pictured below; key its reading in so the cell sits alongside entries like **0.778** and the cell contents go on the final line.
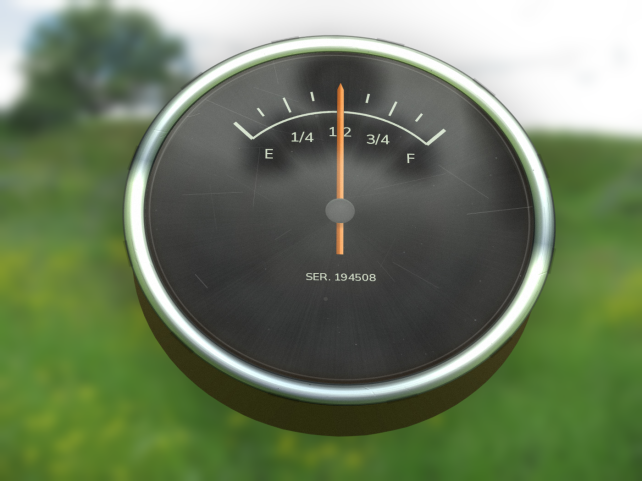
**0.5**
